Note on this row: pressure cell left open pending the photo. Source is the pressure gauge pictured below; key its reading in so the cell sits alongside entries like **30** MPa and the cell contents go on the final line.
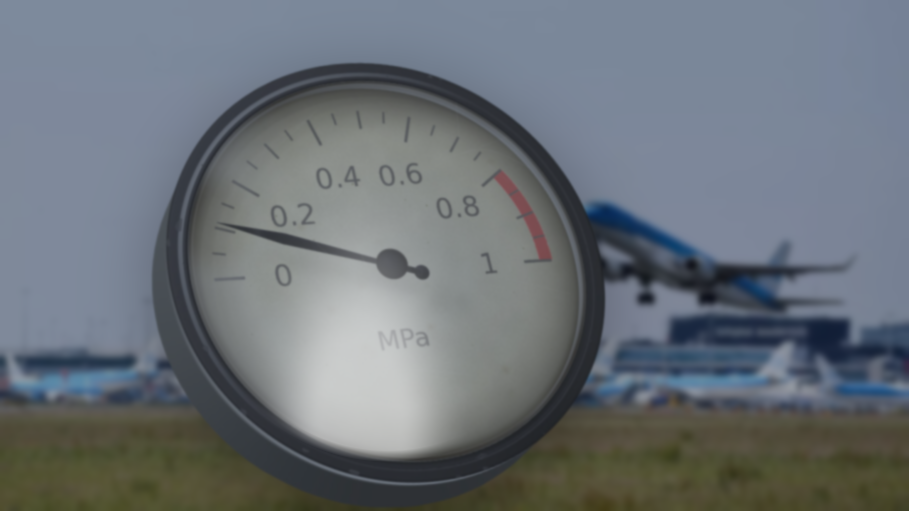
**0.1** MPa
